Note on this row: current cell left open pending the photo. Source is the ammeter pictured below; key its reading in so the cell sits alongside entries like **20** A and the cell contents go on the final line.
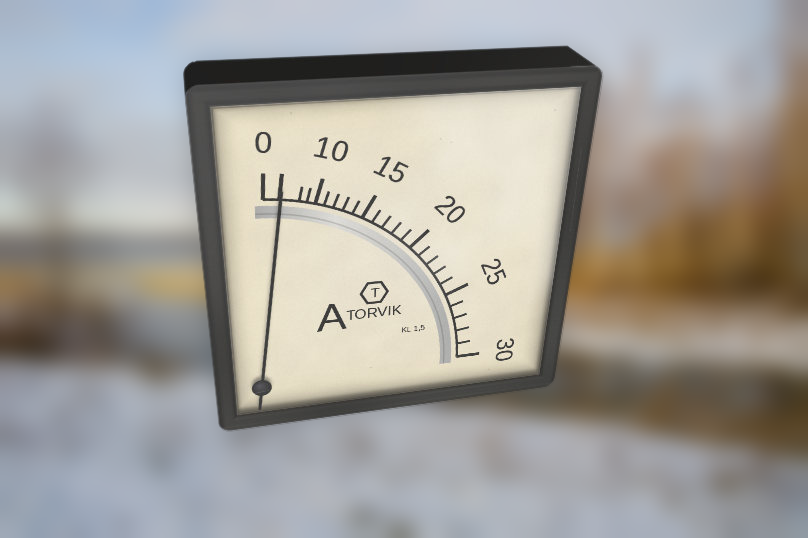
**5** A
